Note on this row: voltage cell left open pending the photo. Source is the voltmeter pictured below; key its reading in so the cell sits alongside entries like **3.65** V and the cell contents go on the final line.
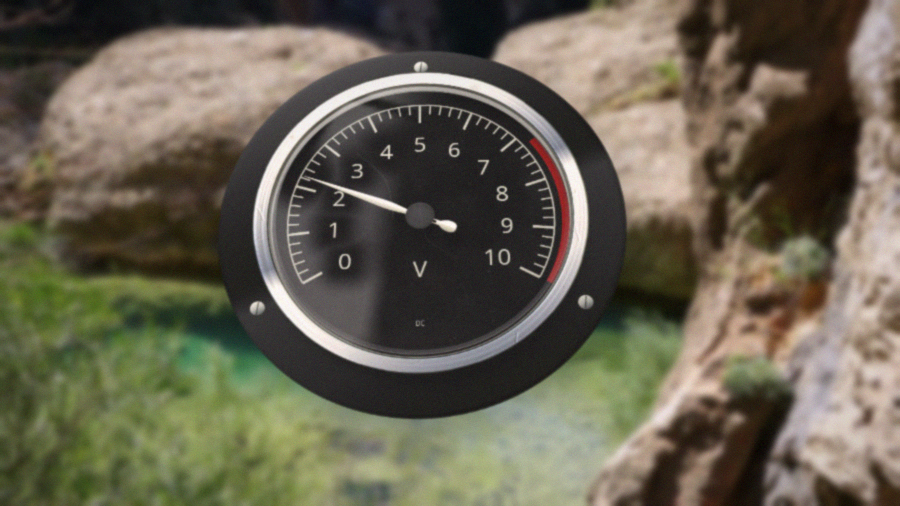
**2.2** V
